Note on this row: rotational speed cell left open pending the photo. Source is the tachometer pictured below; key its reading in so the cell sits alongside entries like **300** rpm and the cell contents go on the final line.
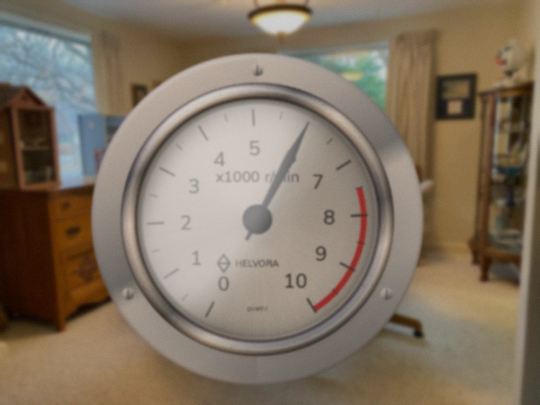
**6000** rpm
